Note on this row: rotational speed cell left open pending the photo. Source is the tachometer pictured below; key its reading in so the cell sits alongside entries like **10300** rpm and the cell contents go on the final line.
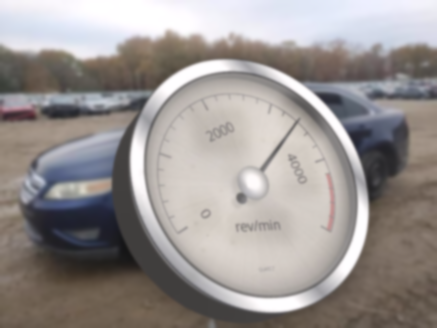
**3400** rpm
